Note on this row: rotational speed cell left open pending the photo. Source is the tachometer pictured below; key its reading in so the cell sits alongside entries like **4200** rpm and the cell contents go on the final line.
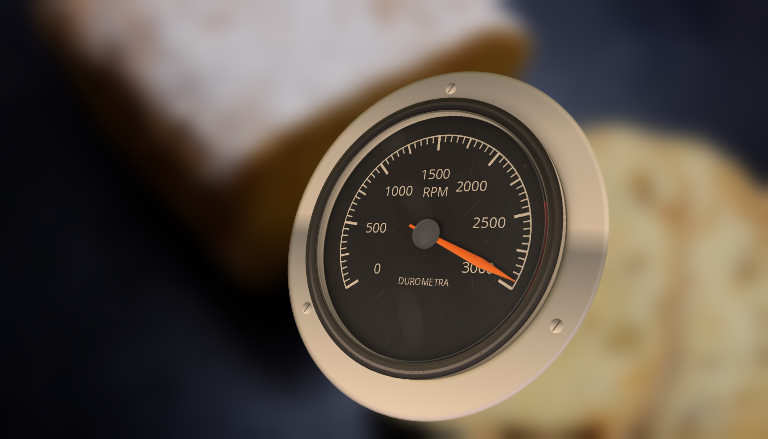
**2950** rpm
